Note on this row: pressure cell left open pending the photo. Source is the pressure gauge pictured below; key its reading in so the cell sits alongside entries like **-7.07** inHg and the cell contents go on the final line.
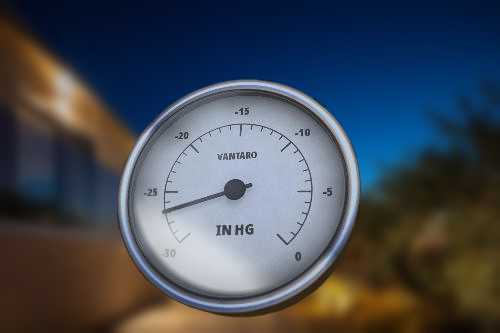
**-27** inHg
